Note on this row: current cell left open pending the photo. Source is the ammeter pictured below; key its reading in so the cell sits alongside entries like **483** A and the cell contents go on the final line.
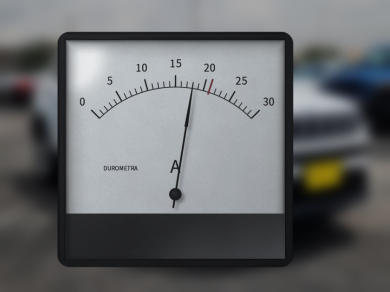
**18** A
